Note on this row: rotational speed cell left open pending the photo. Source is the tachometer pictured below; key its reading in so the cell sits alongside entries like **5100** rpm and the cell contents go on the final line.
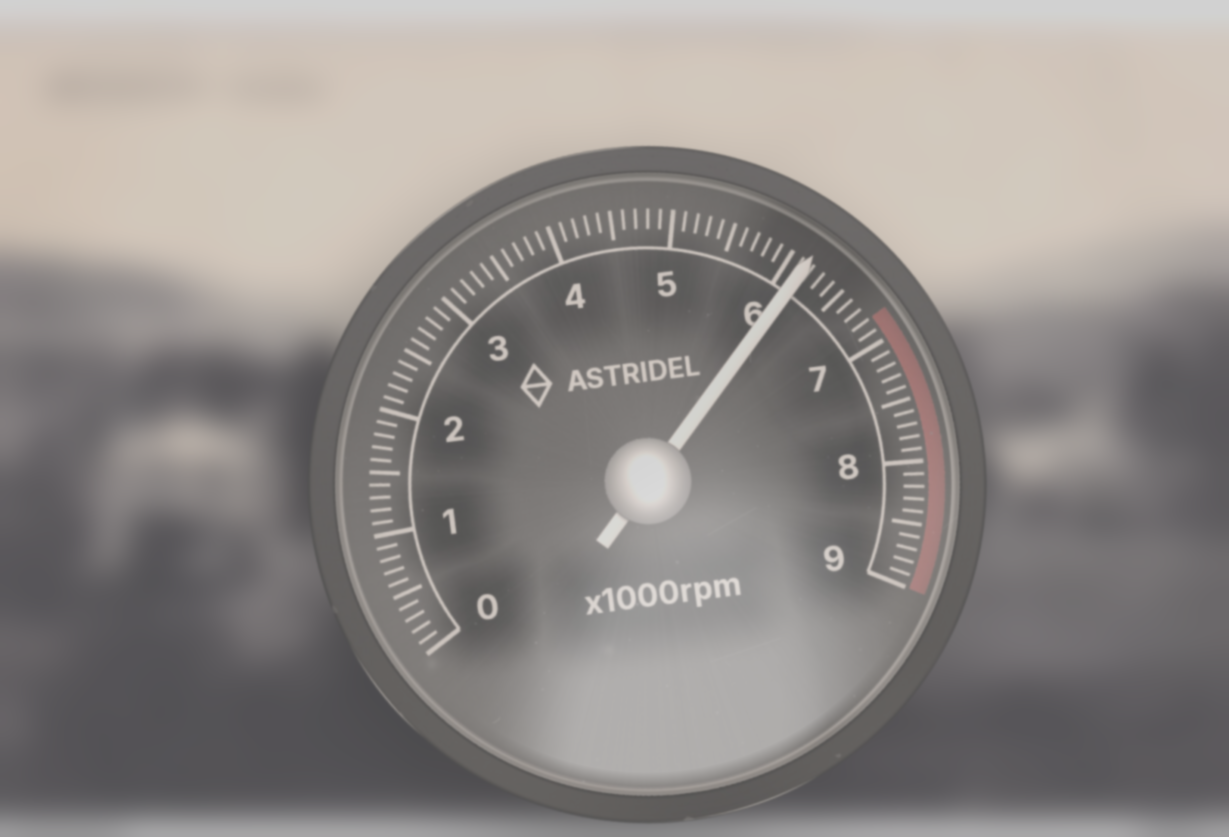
**6150** rpm
